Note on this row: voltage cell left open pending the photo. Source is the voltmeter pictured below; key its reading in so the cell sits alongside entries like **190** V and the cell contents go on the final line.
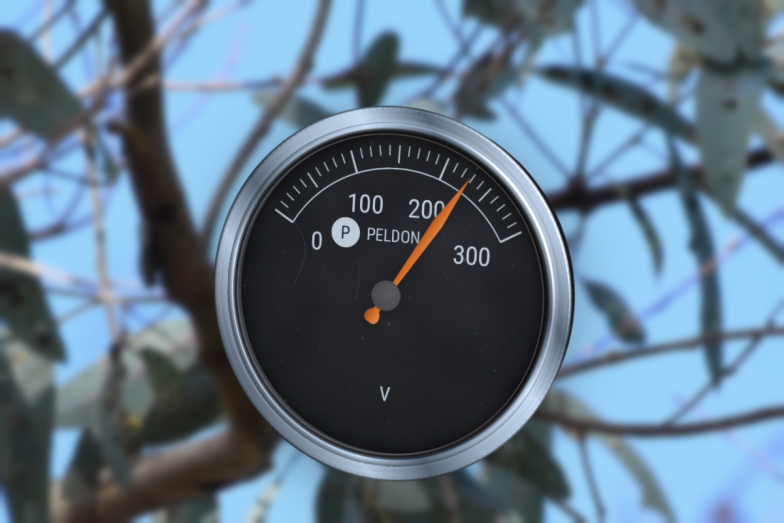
**230** V
